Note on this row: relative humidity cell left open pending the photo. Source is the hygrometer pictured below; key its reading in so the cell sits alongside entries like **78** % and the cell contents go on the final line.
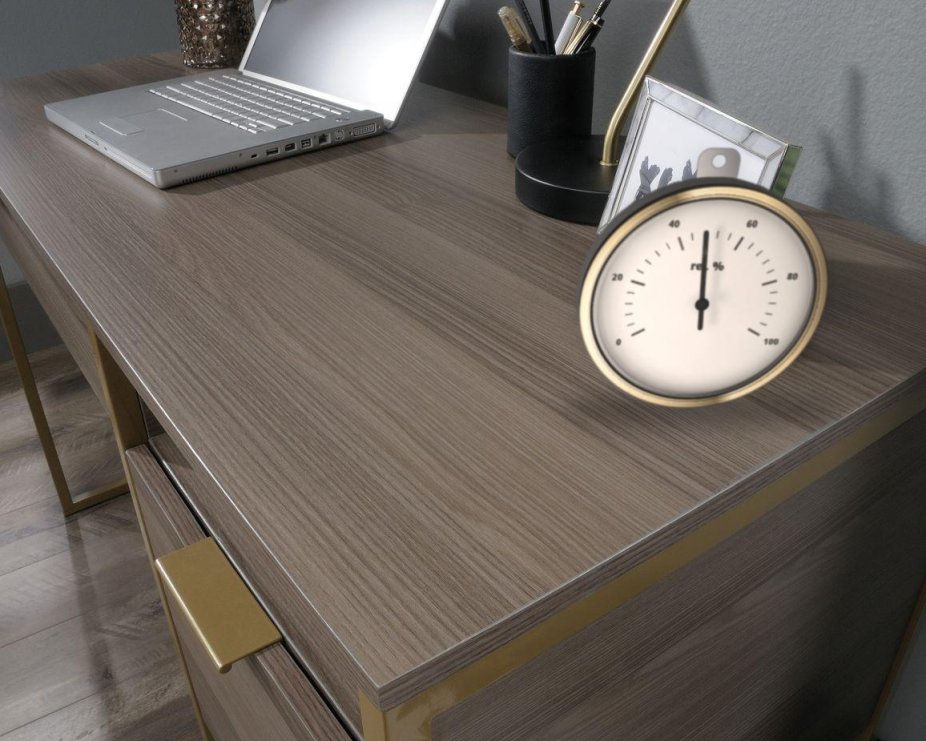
**48** %
